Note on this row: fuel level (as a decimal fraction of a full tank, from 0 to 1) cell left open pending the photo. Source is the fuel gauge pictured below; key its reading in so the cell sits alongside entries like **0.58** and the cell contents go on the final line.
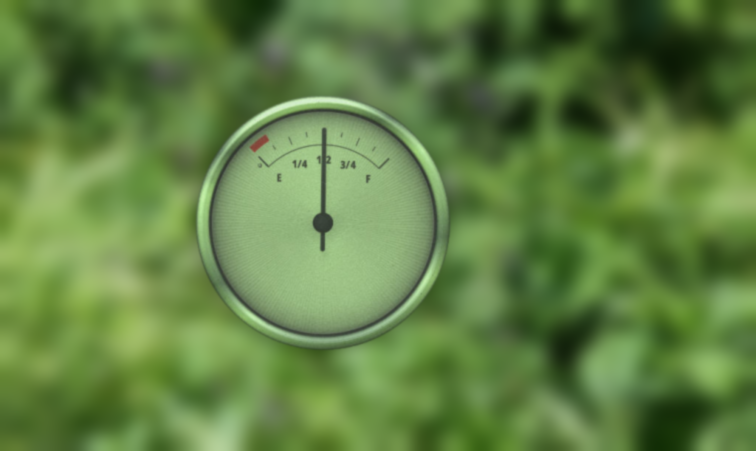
**0.5**
